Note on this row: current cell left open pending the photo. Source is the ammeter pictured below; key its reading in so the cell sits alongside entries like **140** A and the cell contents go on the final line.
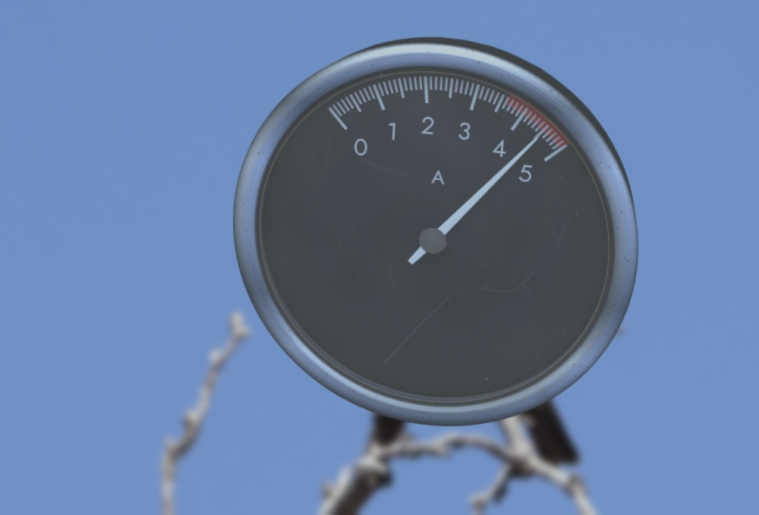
**4.5** A
